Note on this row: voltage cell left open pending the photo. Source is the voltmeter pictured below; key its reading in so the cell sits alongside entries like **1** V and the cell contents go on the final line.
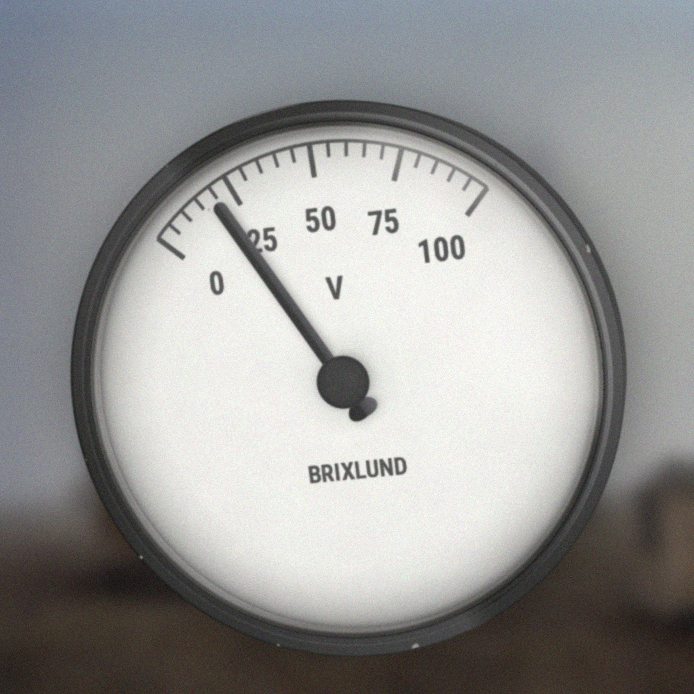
**20** V
